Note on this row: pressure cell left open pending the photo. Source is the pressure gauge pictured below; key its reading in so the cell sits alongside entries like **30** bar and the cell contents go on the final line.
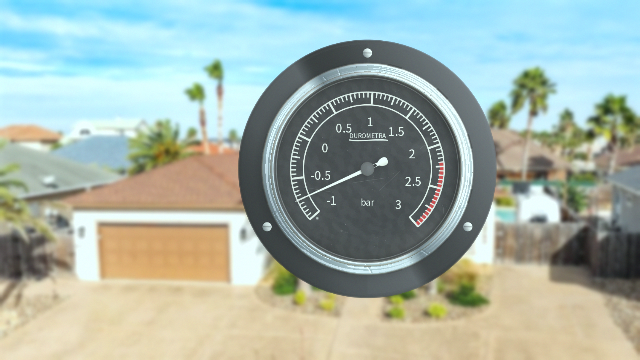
**-0.75** bar
